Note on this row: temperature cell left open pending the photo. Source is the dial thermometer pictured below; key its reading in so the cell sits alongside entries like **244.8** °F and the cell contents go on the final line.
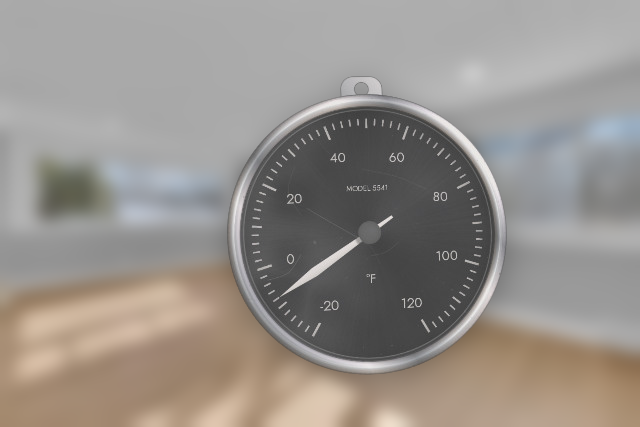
**-8** °F
